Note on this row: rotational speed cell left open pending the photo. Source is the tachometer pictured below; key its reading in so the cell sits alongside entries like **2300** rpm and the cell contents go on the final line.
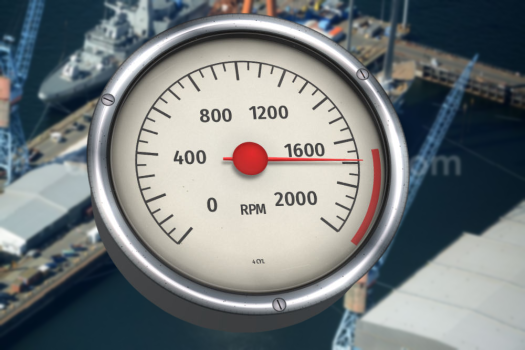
**1700** rpm
